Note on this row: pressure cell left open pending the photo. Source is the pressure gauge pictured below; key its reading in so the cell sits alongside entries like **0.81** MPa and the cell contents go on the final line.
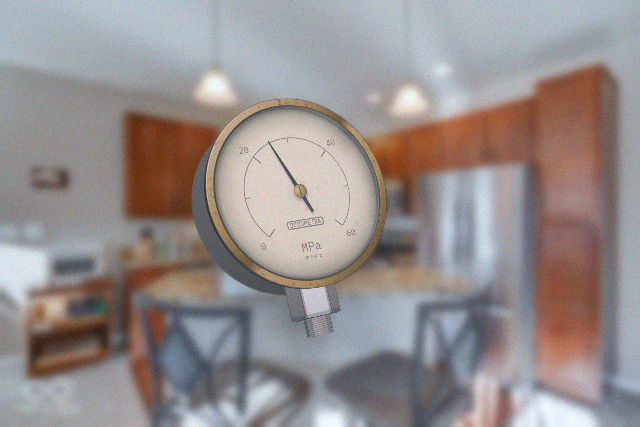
**25** MPa
